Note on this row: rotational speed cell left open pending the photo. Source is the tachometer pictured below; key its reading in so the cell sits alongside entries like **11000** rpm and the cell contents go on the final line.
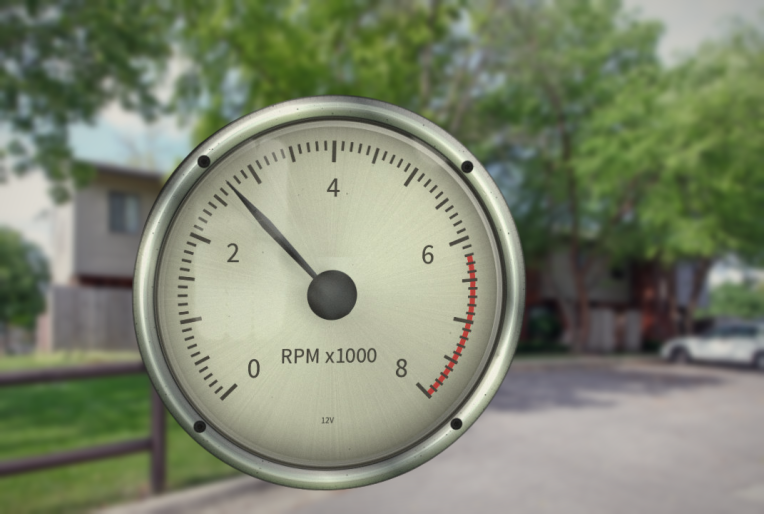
**2700** rpm
